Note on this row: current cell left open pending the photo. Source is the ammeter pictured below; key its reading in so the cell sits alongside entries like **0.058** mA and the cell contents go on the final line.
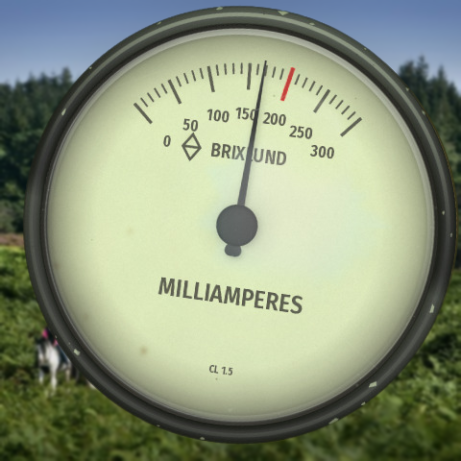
**170** mA
